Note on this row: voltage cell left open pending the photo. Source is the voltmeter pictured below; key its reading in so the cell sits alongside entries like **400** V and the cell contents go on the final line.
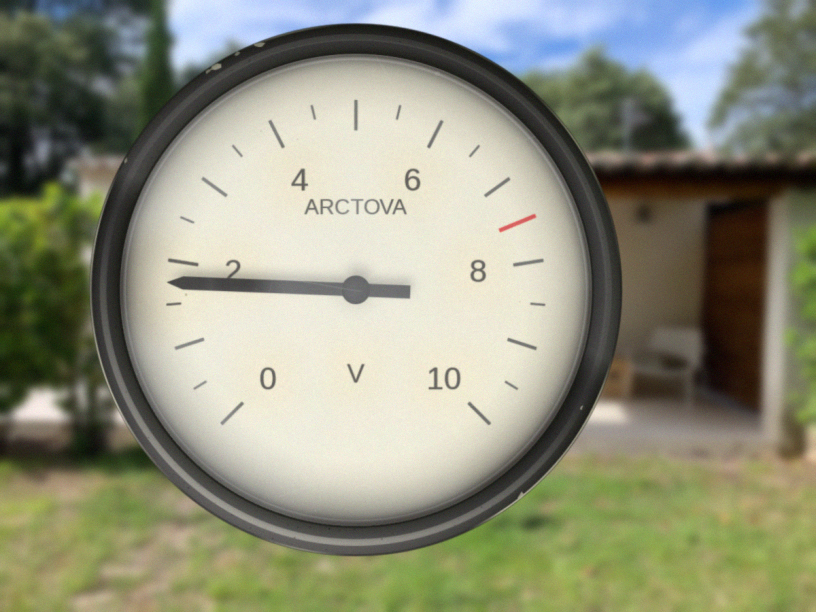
**1.75** V
